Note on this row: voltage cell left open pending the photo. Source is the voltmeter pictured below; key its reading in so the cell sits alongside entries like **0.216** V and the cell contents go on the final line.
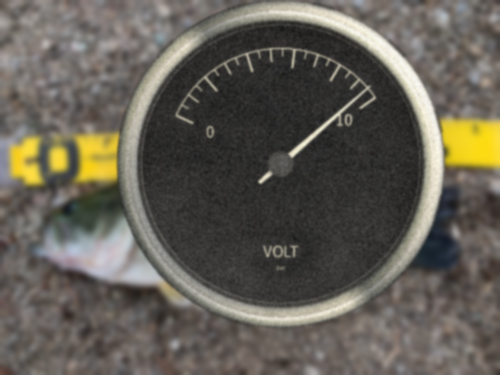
**9.5** V
